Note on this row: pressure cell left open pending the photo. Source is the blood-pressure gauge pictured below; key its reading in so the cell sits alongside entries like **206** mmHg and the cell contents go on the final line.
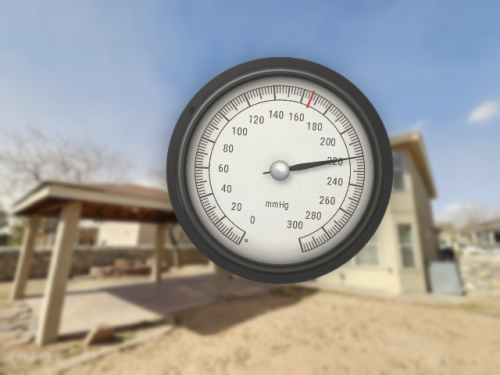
**220** mmHg
